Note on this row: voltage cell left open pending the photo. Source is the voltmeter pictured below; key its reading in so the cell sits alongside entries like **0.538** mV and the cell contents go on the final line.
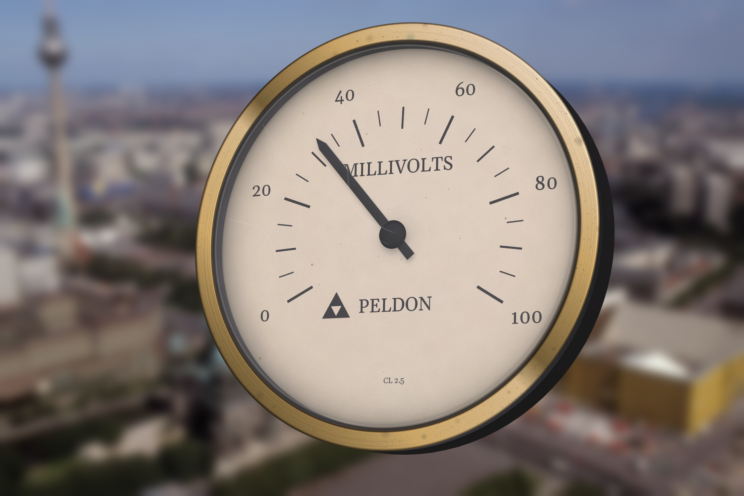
**32.5** mV
